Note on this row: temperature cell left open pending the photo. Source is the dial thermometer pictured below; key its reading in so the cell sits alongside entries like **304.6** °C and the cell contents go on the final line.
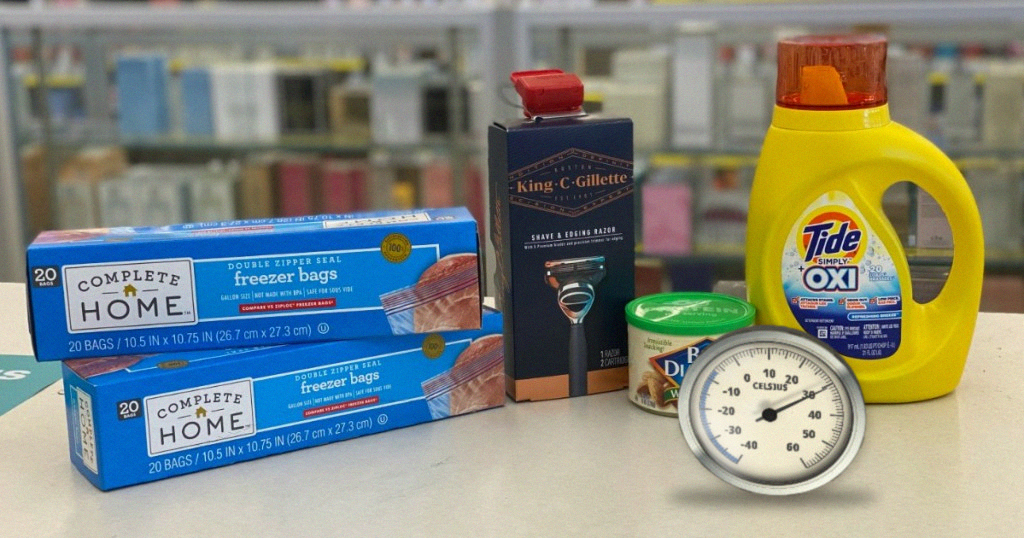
**30** °C
